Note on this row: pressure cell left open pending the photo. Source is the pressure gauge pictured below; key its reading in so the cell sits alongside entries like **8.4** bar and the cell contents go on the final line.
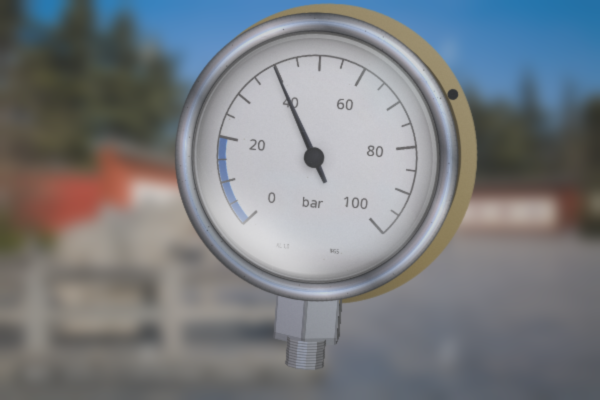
**40** bar
